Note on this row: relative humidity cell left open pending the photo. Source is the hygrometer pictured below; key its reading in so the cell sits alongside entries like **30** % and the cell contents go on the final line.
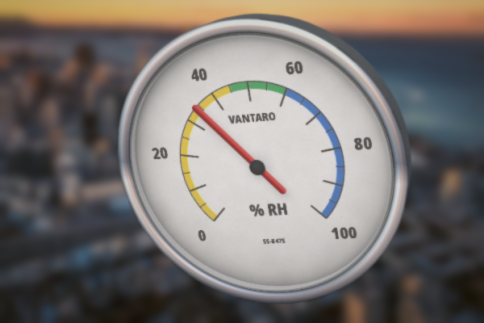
**35** %
